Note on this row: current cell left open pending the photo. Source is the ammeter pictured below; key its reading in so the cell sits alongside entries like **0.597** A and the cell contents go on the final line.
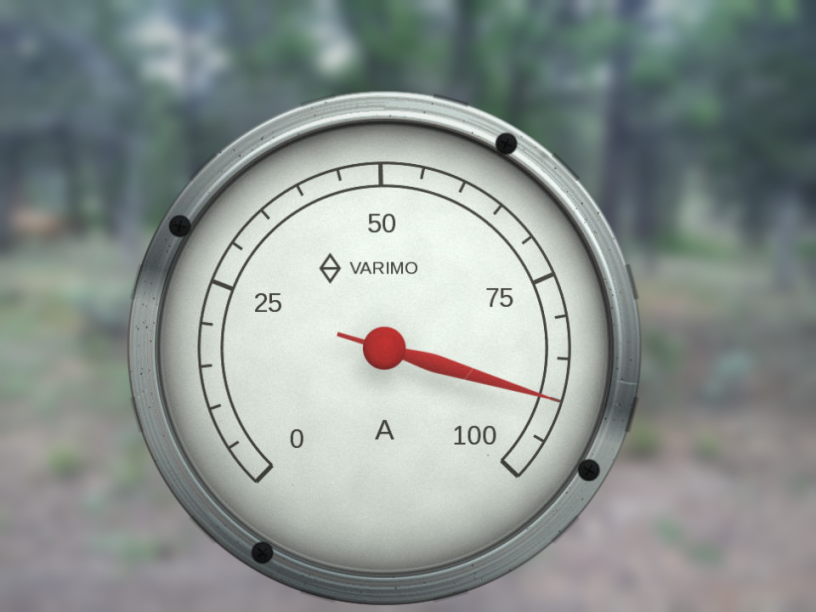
**90** A
